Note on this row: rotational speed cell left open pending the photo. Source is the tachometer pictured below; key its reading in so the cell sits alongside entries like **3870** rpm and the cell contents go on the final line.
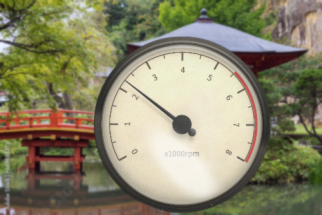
**2250** rpm
